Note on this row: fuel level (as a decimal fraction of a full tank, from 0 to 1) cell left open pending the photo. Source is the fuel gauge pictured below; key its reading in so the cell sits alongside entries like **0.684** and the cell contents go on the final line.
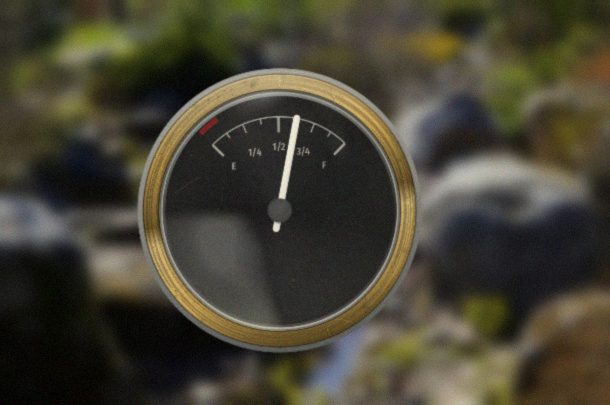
**0.625**
